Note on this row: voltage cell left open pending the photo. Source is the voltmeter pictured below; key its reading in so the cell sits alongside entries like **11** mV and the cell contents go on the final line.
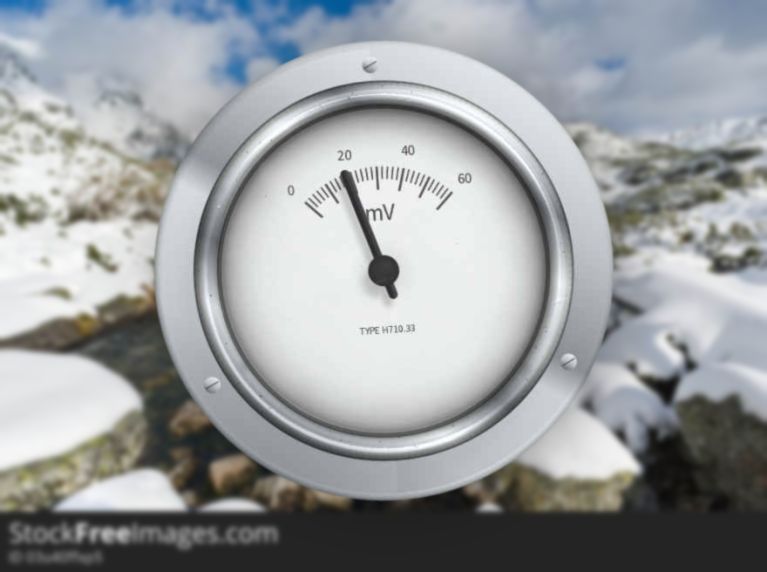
**18** mV
